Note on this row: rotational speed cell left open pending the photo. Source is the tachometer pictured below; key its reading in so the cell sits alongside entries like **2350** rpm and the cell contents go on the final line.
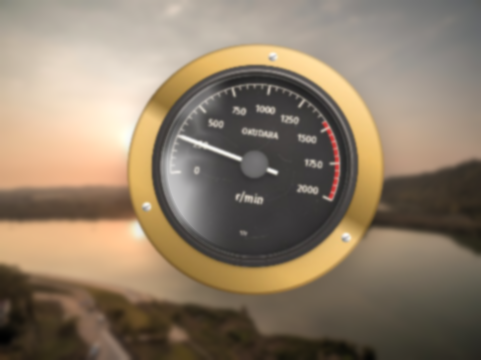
**250** rpm
